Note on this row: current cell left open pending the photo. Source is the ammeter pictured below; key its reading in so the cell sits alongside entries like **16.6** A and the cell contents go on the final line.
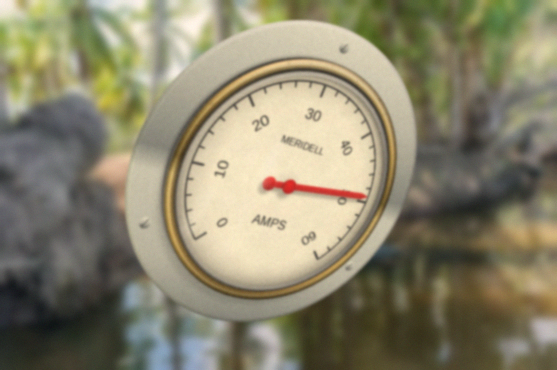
**49** A
